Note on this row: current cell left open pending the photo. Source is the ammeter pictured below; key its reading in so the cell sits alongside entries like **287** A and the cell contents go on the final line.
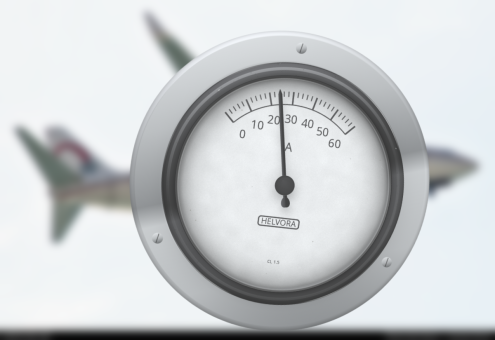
**24** A
